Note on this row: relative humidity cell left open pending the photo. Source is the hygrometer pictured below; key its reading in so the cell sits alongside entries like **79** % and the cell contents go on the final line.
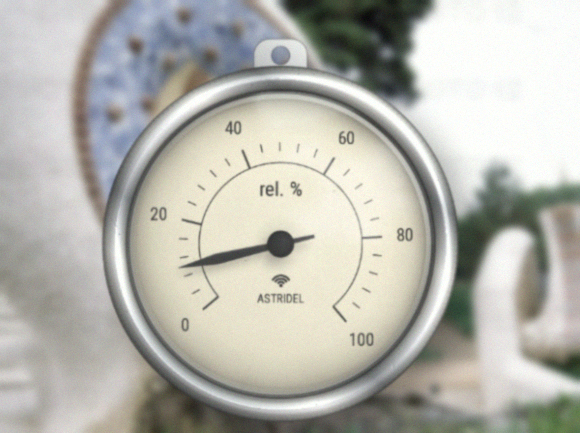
**10** %
